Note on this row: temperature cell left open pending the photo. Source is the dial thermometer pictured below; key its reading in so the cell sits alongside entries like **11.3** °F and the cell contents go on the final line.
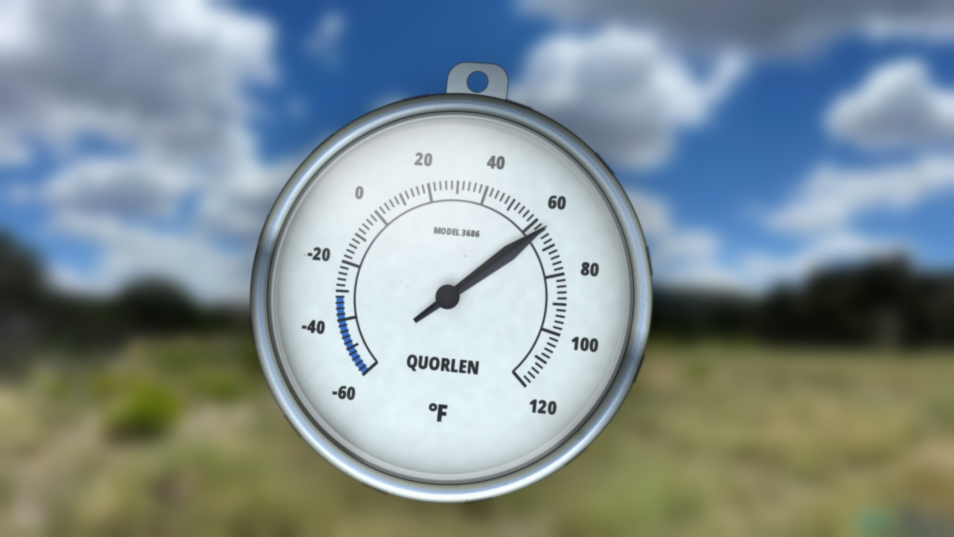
**64** °F
